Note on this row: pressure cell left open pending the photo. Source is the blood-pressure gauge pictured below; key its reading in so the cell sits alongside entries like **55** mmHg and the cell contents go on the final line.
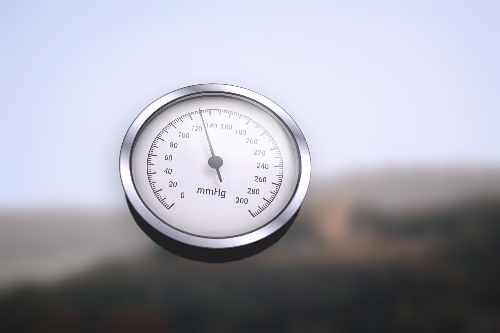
**130** mmHg
